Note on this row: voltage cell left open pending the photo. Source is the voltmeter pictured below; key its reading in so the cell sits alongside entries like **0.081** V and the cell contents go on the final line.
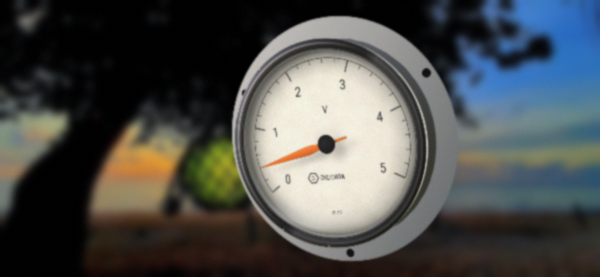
**0.4** V
